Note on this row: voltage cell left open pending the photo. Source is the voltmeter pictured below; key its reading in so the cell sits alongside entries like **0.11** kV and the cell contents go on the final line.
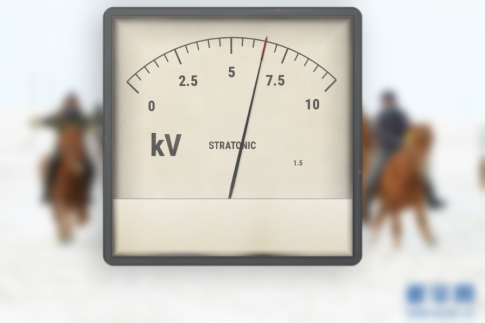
**6.5** kV
